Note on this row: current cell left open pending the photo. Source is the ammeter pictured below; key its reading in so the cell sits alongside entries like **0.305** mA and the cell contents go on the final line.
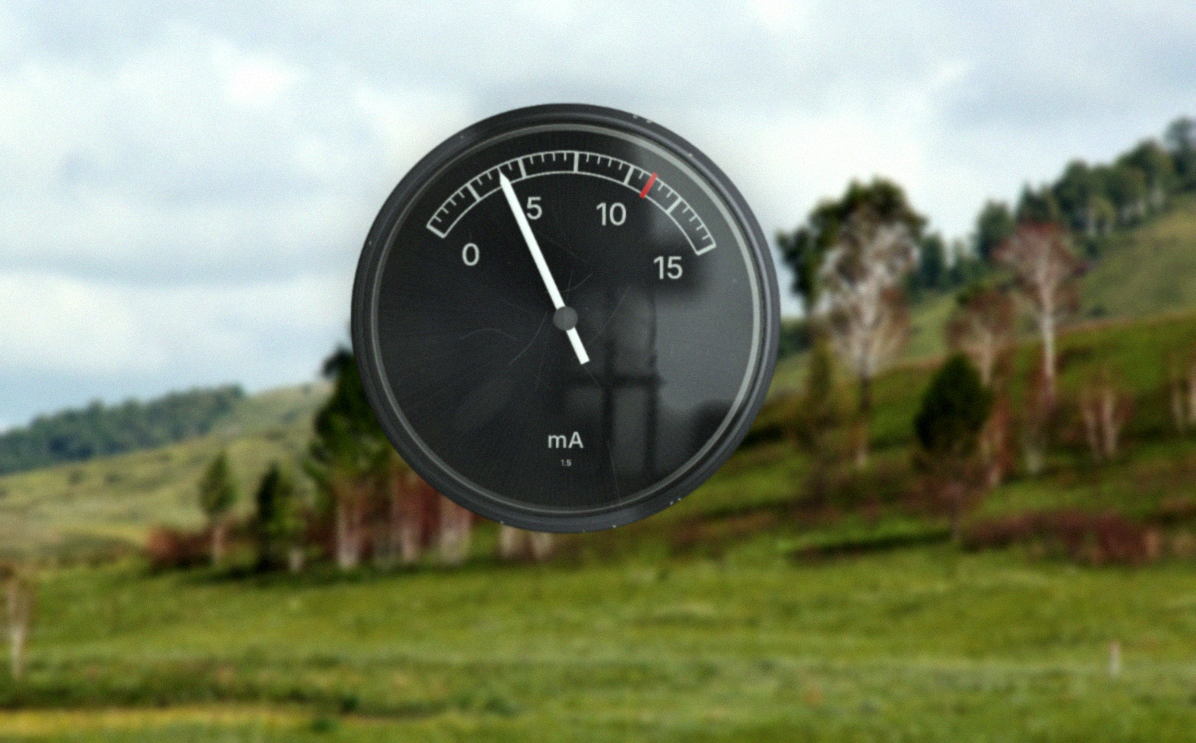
**4** mA
